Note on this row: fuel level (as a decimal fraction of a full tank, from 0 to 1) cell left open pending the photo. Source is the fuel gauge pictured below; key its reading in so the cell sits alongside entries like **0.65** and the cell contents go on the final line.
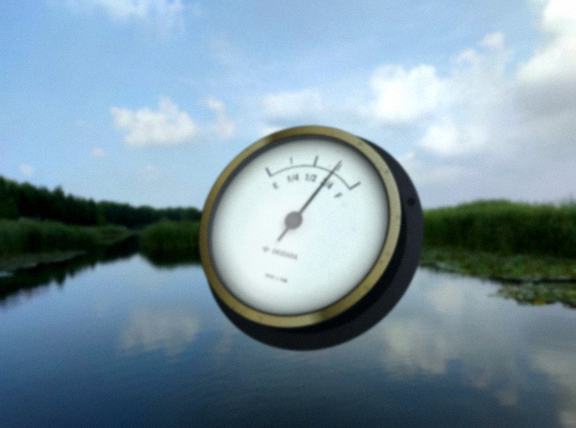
**0.75**
